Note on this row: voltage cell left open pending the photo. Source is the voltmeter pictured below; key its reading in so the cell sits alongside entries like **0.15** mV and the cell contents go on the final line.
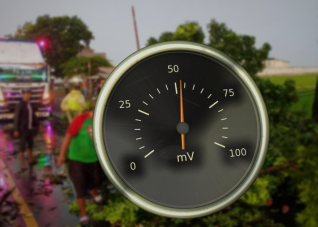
**52.5** mV
